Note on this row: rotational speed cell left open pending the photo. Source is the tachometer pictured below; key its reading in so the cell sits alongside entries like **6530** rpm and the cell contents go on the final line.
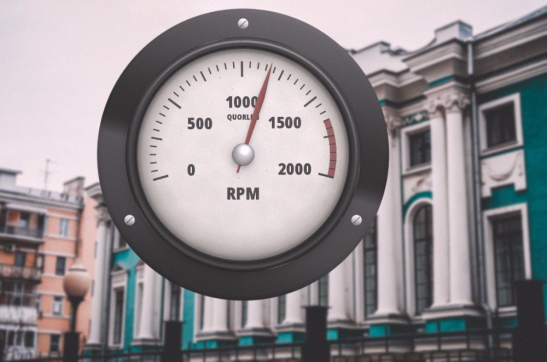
**1175** rpm
